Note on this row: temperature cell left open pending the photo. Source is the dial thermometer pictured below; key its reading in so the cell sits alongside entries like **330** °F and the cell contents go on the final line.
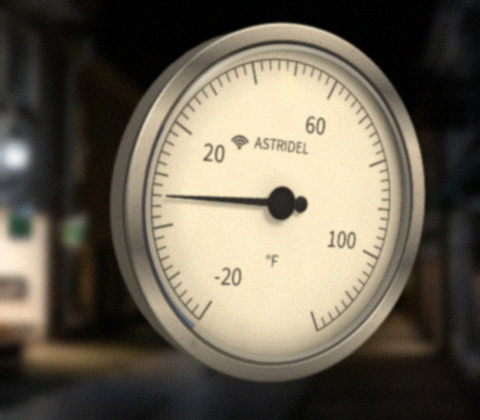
**6** °F
